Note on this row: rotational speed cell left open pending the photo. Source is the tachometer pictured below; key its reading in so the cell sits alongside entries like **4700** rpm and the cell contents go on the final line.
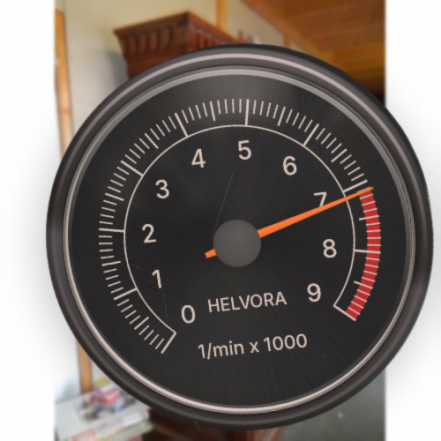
**7100** rpm
